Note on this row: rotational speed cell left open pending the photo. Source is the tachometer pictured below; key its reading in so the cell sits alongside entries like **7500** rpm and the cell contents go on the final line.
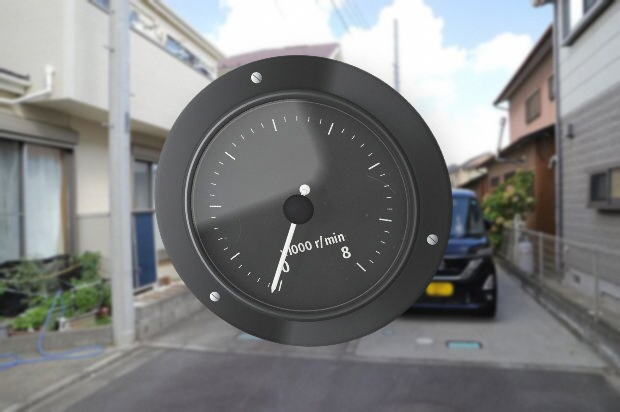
**100** rpm
